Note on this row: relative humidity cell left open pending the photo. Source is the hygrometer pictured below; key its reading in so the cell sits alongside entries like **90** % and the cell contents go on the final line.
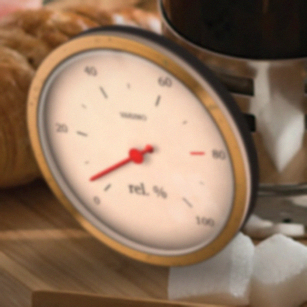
**5** %
